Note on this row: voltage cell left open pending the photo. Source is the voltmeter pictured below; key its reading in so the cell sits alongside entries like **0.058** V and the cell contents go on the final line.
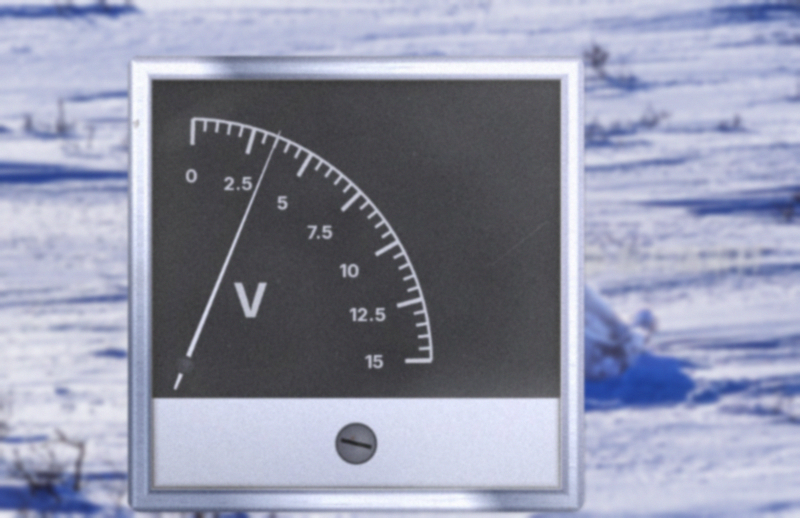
**3.5** V
